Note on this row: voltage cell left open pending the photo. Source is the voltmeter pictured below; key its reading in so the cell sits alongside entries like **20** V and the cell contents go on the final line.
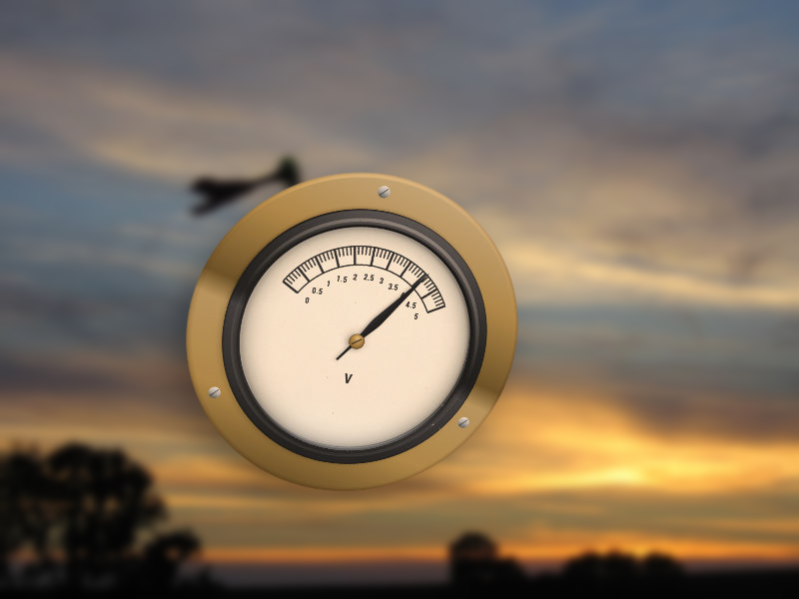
**4** V
